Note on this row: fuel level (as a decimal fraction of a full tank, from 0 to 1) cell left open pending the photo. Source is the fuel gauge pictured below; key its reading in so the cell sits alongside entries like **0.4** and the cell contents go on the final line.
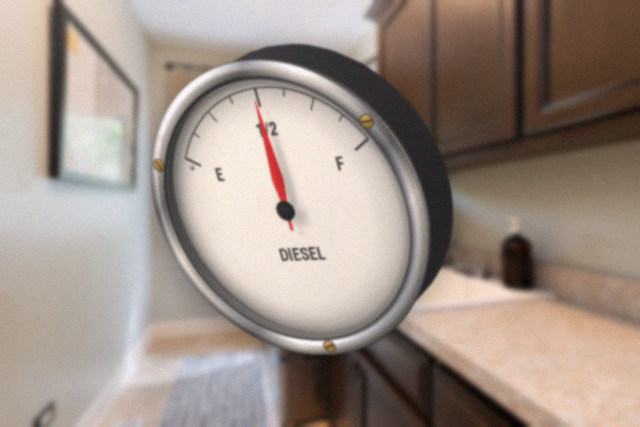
**0.5**
